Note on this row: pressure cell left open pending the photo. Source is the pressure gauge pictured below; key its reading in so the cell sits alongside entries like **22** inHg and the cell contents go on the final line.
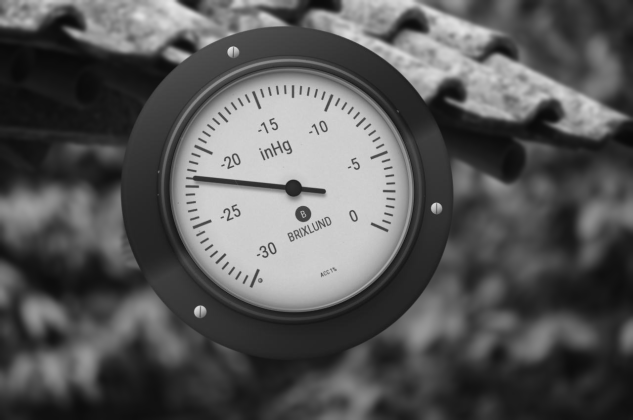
**-22** inHg
